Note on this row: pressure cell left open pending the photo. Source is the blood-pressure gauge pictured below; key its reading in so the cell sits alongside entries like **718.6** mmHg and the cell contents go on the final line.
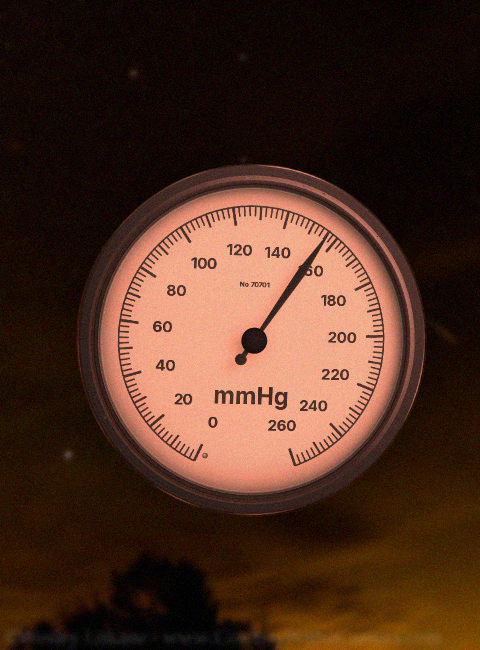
**156** mmHg
